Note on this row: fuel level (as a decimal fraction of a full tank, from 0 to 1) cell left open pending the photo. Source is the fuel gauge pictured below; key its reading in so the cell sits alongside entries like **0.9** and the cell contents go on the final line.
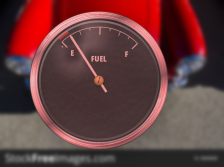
**0.125**
